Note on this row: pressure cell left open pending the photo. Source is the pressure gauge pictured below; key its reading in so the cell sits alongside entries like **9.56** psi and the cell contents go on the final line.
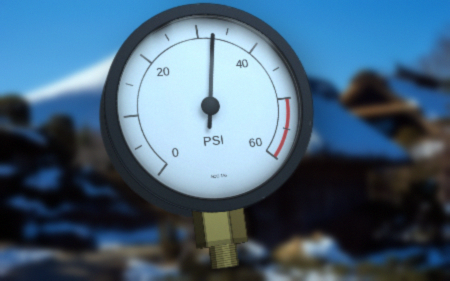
**32.5** psi
